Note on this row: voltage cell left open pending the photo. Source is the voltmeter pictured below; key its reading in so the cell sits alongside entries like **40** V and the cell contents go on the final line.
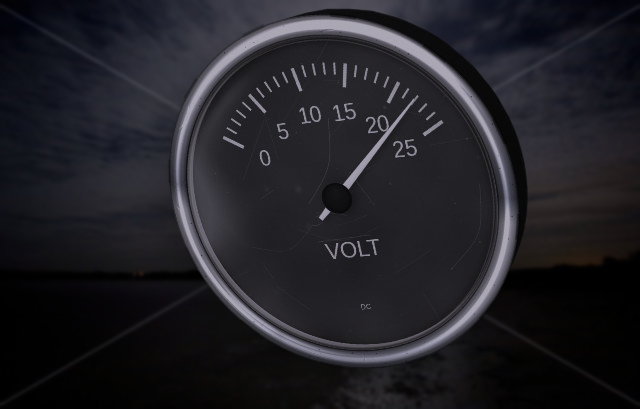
**22** V
